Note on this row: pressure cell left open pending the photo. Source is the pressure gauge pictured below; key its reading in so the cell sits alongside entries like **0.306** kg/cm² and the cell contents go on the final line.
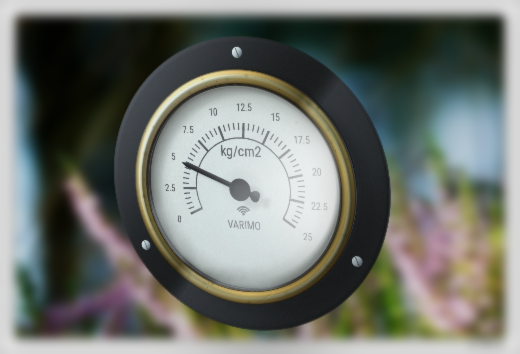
**5** kg/cm²
